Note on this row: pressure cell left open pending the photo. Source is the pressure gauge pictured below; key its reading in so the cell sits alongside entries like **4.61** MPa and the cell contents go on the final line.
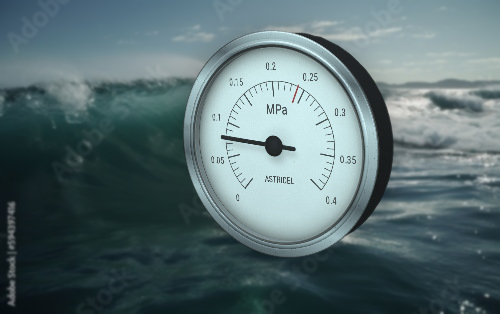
**0.08** MPa
